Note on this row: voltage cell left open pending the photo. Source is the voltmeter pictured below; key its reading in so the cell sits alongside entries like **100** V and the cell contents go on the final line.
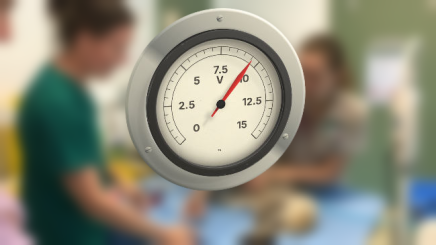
**9.5** V
